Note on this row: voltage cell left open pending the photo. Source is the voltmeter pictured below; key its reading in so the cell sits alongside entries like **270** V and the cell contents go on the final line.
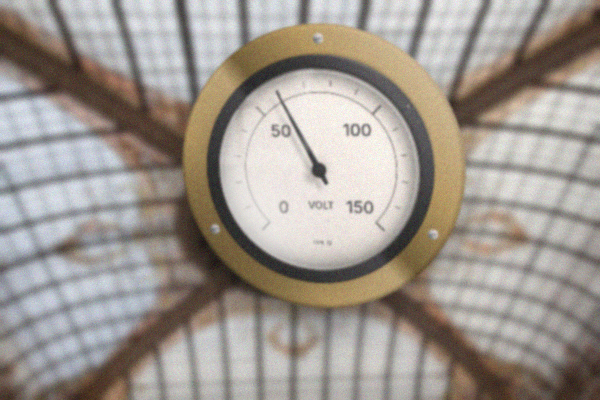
**60** V
